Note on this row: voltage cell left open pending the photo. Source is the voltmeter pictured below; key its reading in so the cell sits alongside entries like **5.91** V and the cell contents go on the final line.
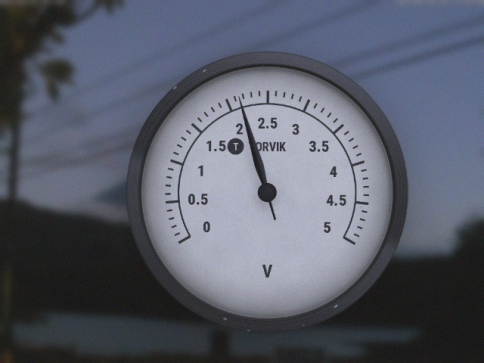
**2.15** V
